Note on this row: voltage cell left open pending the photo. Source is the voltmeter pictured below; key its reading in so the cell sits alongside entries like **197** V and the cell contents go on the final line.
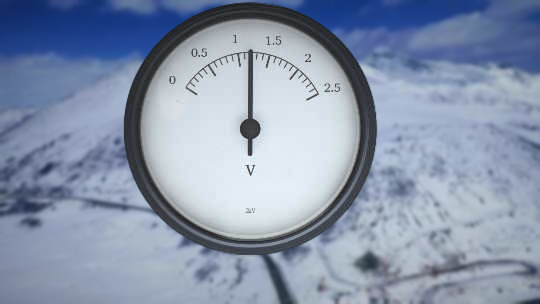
**1.2** V
